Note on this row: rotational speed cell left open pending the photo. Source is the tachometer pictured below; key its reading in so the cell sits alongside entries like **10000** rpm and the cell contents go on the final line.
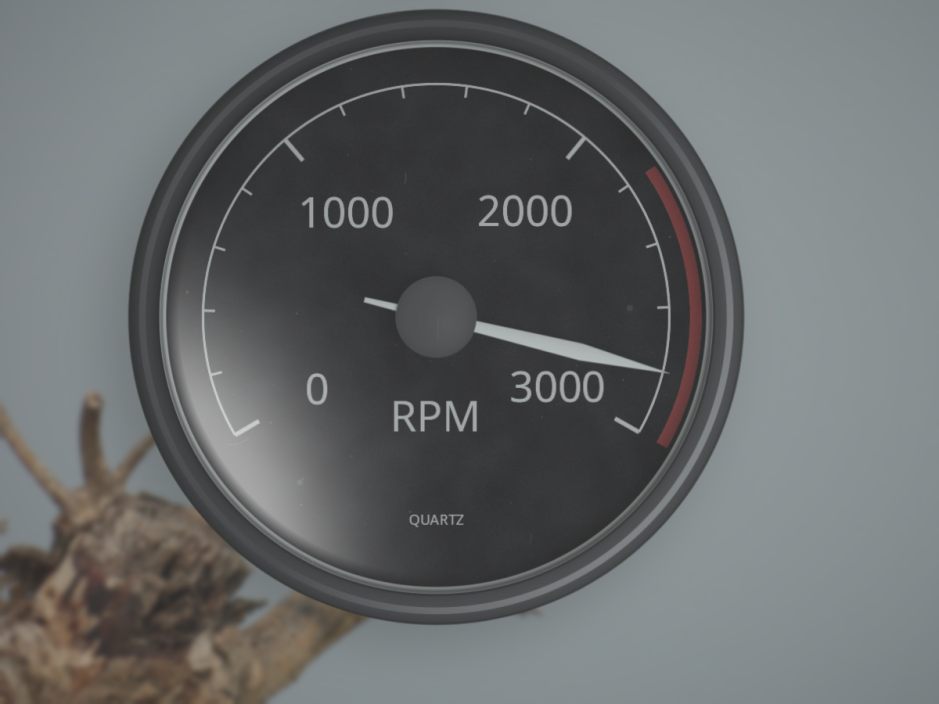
**2800** rpm
